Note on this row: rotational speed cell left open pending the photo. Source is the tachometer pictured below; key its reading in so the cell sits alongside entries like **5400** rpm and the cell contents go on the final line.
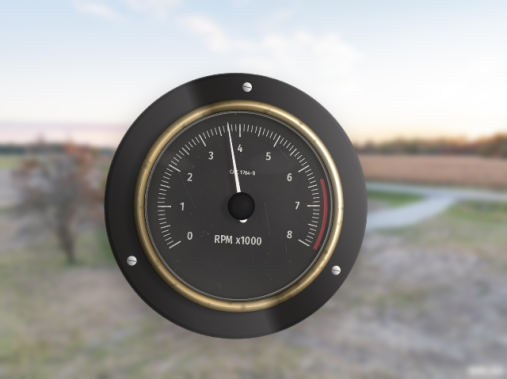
**3700** rpm
